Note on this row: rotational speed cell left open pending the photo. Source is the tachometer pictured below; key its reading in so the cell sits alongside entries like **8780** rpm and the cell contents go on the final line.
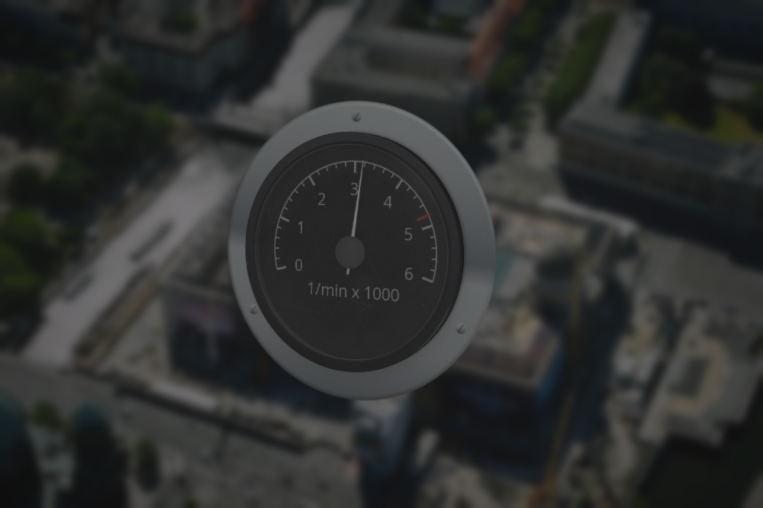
**3200** rpm
